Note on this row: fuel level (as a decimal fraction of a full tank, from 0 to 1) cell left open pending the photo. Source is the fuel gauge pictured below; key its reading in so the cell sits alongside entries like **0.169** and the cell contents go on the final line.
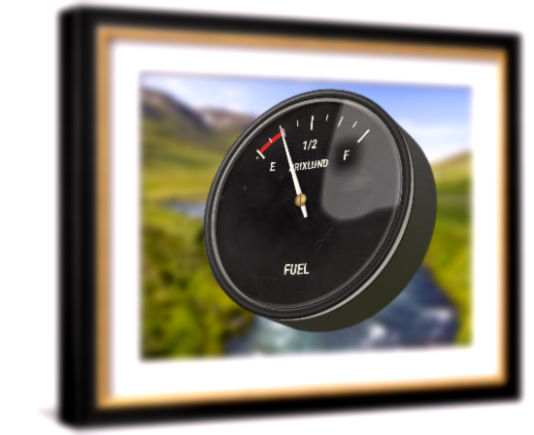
**0.25**
